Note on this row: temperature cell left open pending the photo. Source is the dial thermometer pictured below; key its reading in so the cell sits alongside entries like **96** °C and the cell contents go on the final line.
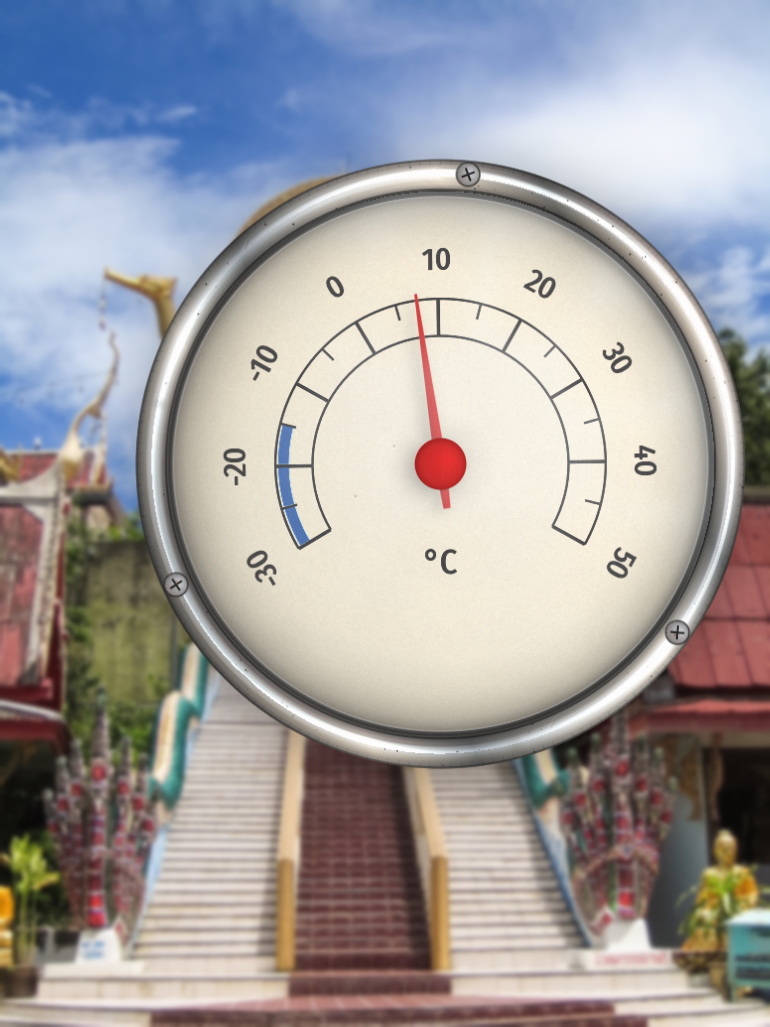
**7.5** °C
